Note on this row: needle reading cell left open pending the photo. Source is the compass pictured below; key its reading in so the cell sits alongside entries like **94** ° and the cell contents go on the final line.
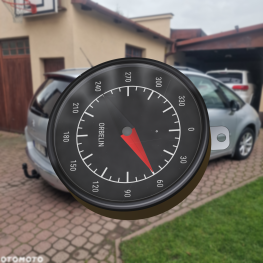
**60** °
